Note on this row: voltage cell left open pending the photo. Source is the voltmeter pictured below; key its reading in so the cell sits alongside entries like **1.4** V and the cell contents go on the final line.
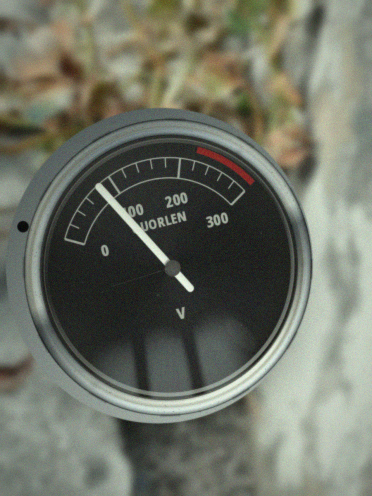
**80** V
